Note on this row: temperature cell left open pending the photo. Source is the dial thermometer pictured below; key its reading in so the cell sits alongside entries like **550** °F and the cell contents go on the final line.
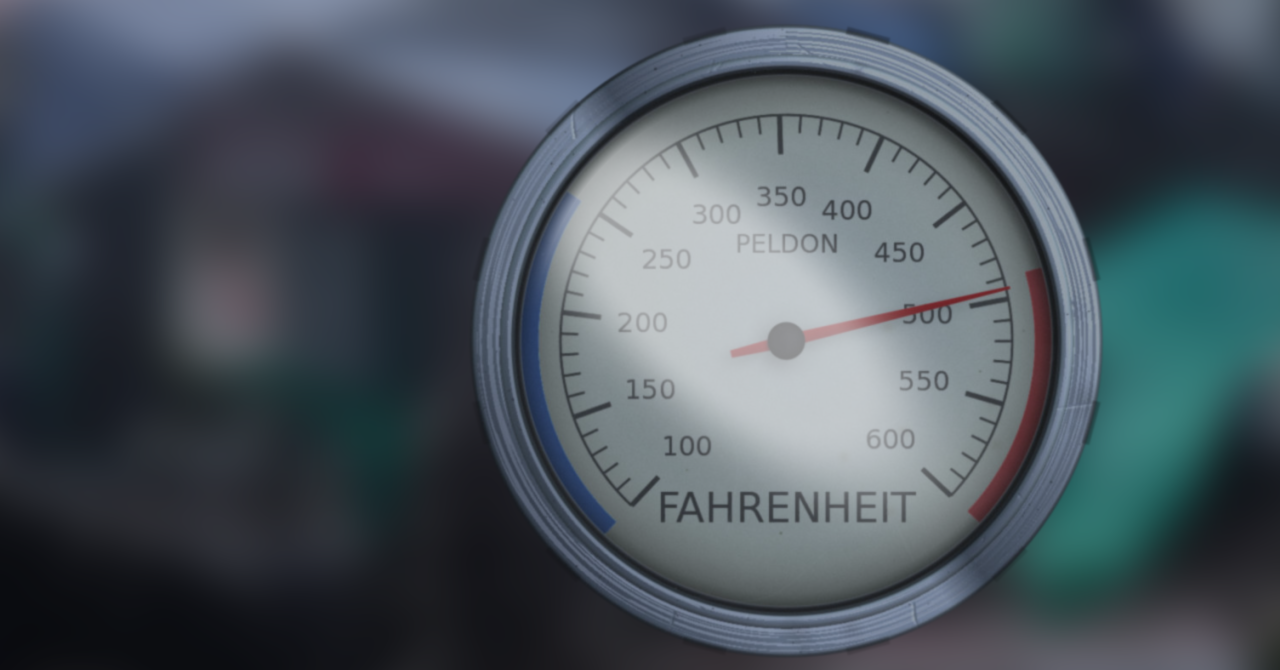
**495** °F
